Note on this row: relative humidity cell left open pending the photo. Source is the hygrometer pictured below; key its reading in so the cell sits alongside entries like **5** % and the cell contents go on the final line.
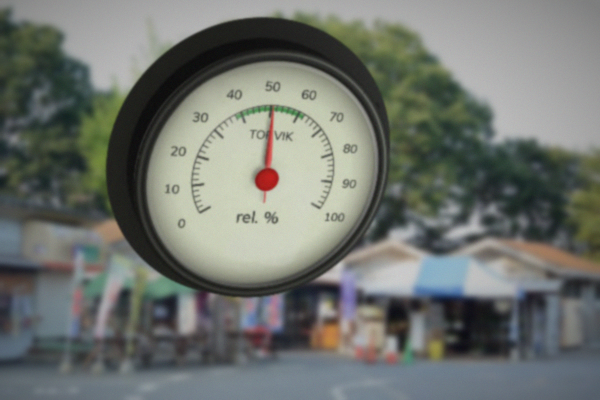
**50** %
